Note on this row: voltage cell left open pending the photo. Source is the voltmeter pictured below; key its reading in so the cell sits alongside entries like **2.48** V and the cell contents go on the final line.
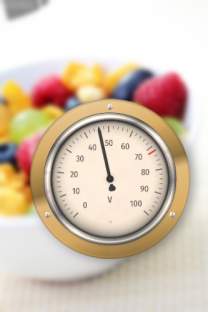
**46** V
